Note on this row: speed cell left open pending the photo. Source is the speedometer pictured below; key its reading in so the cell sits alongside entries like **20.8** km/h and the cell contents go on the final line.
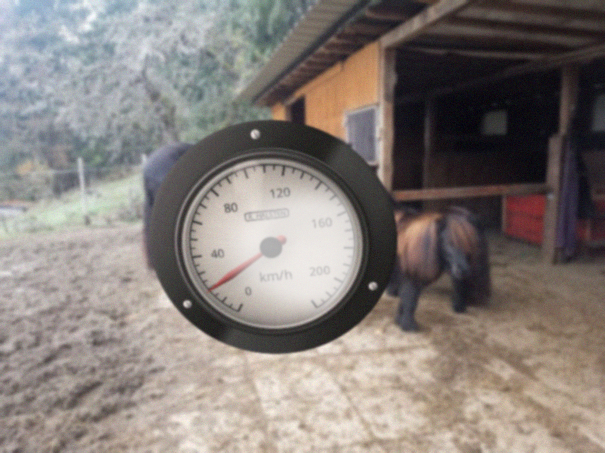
**20** km/h
